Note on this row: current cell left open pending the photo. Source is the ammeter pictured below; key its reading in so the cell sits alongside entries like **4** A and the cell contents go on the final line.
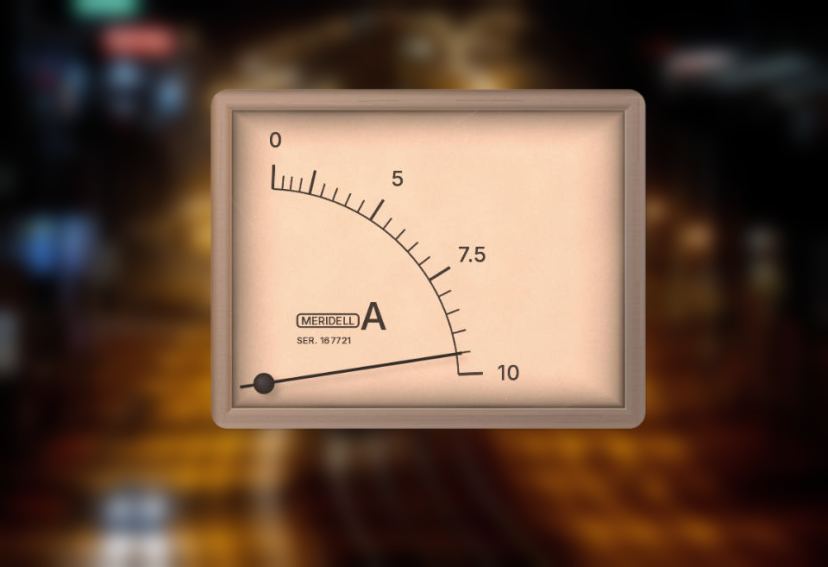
**9.5** A
